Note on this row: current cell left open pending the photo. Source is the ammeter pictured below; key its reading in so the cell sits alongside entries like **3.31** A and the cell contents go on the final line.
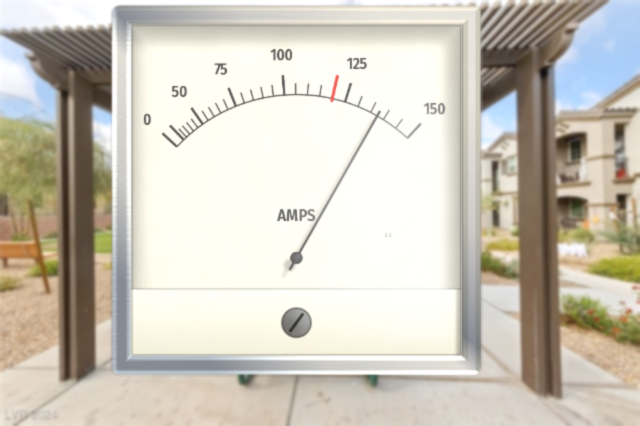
**137.5** A
